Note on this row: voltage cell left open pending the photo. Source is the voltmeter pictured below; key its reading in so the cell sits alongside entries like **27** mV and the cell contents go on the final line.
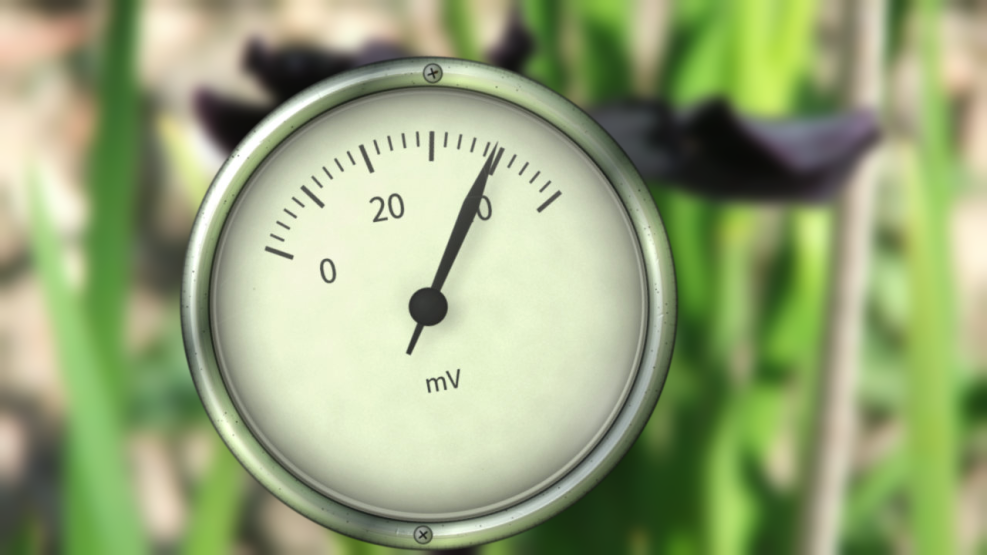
**39** mV
